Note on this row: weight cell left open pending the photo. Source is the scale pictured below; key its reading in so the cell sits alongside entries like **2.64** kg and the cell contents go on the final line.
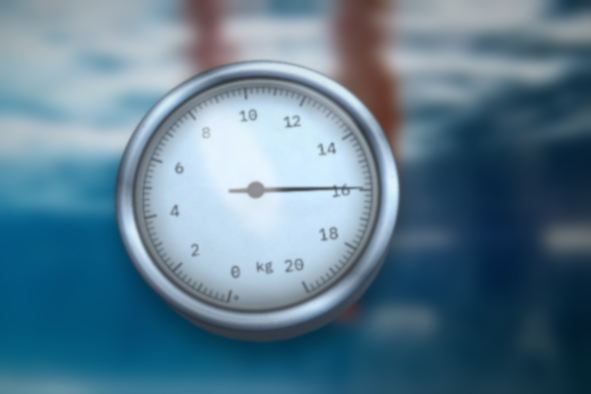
**16** kg
